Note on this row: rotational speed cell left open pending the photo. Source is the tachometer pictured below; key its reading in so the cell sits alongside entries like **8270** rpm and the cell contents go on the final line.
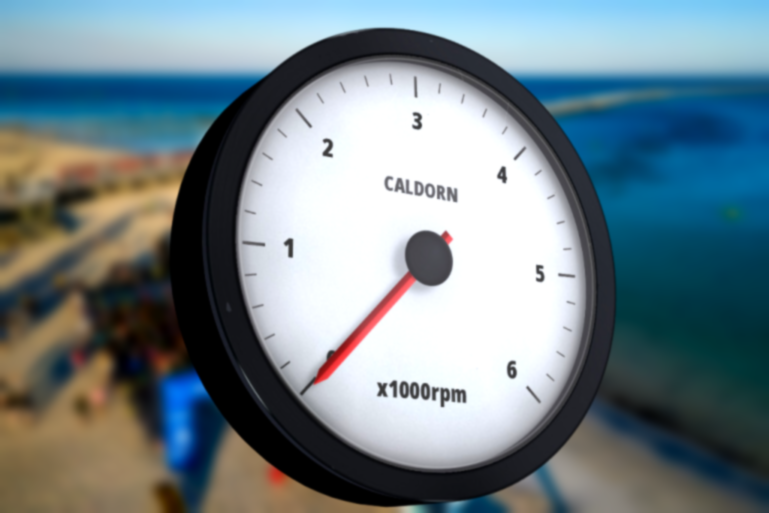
**0** rpm
